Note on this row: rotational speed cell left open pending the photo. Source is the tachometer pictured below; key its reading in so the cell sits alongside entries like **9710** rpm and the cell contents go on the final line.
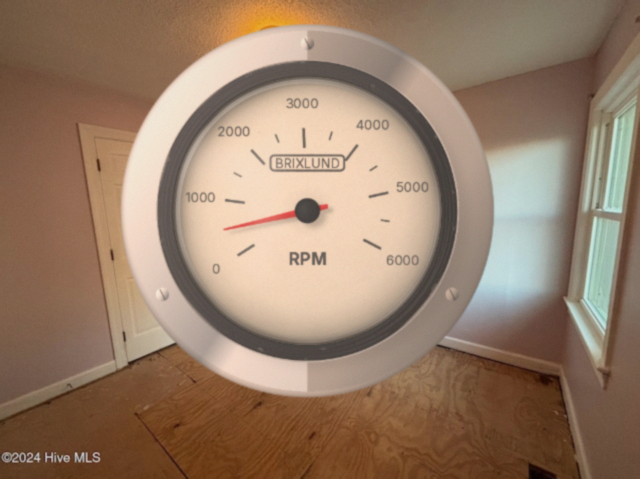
**500** rpm
